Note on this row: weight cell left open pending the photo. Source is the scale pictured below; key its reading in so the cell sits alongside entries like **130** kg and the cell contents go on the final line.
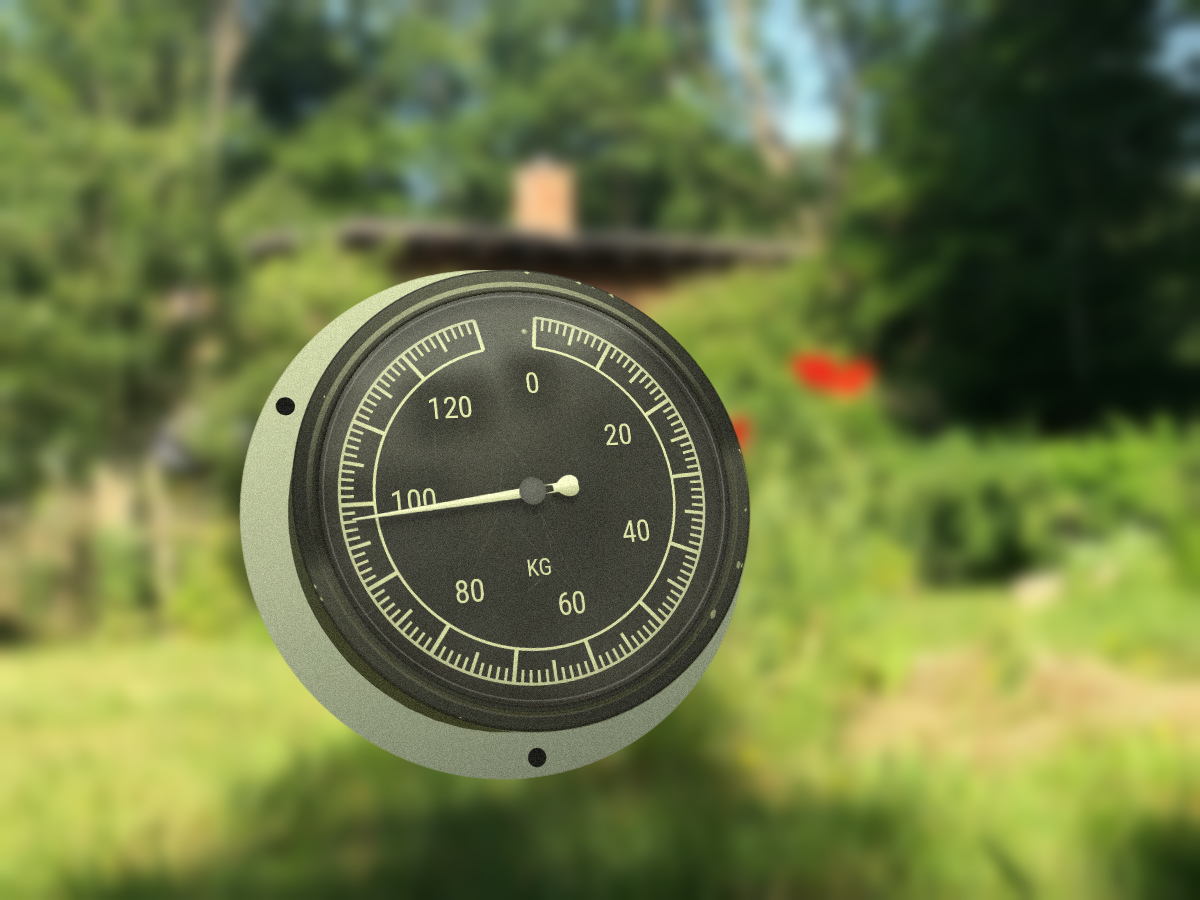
**98** kg
